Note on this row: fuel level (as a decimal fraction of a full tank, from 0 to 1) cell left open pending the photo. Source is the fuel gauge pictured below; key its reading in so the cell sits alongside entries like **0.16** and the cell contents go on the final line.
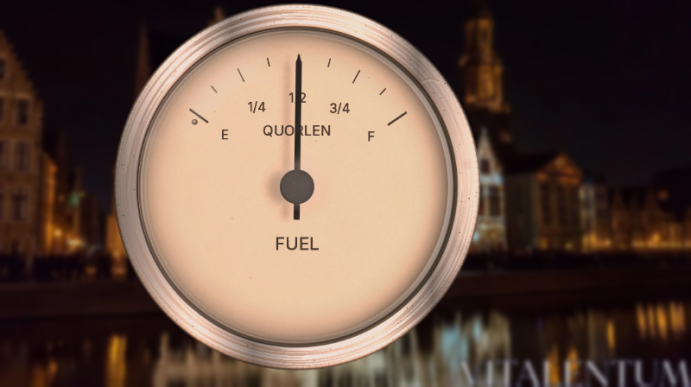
**0.5**
